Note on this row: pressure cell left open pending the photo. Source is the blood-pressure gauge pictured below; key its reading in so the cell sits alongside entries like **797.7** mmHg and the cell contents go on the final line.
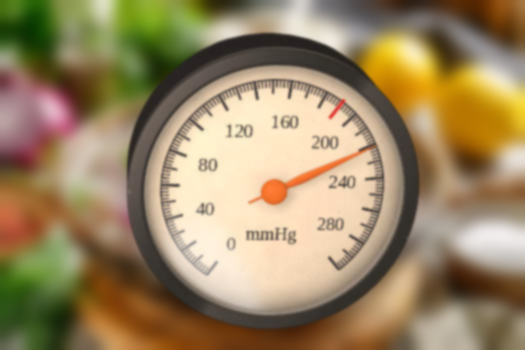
**220** mmHg
